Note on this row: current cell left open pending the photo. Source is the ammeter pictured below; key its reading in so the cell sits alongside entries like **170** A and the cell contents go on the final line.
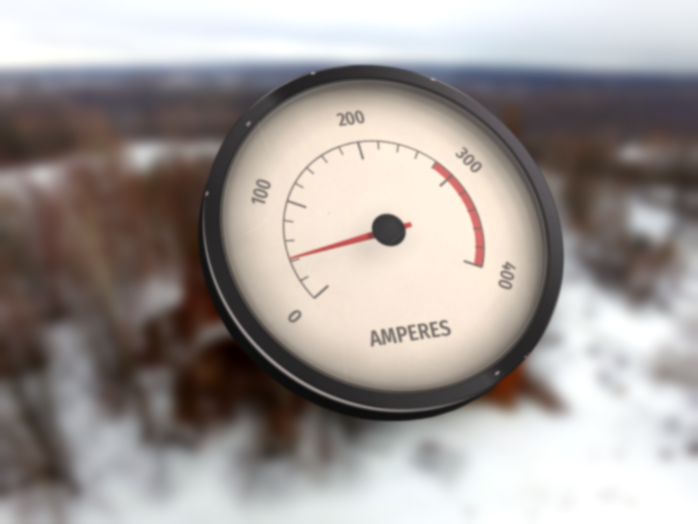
**40** A
